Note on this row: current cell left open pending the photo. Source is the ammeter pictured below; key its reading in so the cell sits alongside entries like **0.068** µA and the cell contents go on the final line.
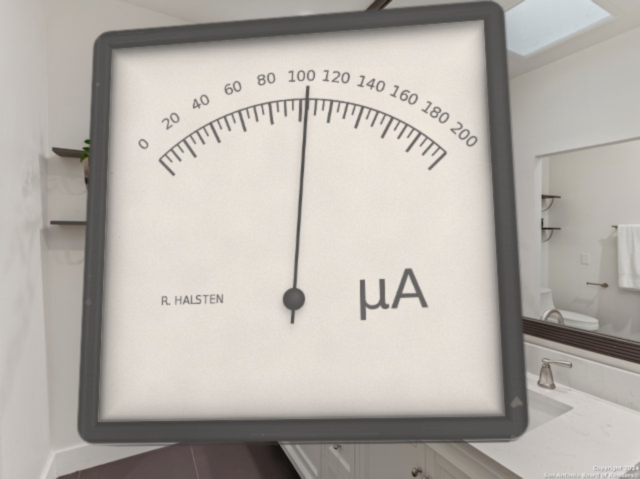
**105** µA
